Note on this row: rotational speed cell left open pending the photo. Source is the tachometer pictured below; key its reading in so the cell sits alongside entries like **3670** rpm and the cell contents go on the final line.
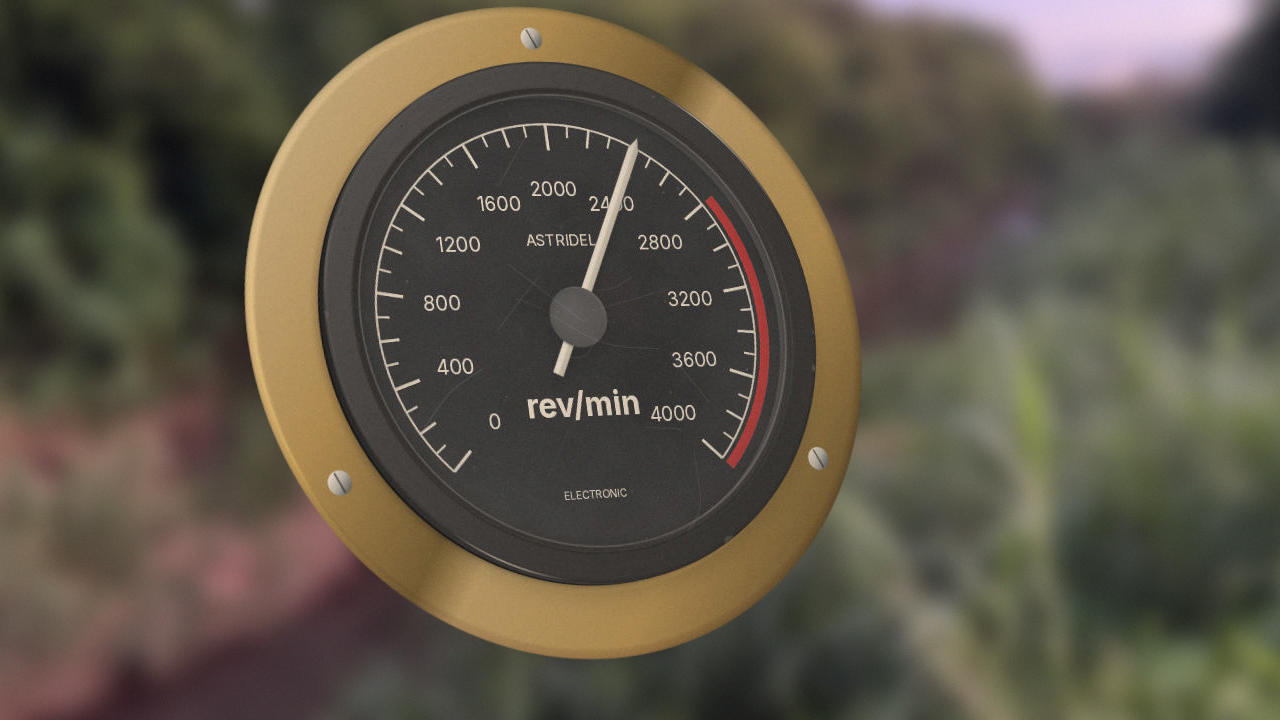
**2400** rpm
